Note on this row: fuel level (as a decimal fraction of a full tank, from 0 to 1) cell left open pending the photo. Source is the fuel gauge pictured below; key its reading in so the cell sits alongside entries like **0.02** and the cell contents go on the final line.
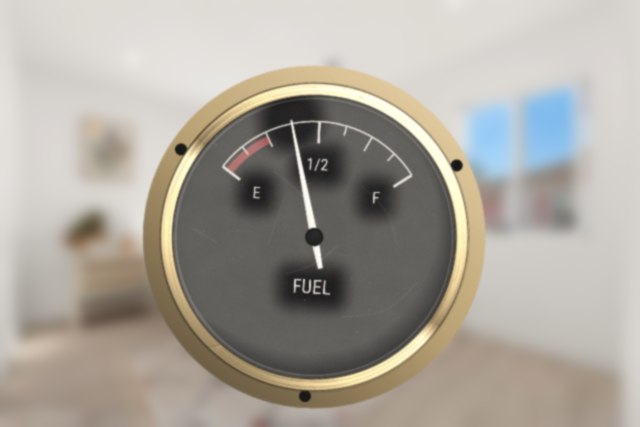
**0.375**
